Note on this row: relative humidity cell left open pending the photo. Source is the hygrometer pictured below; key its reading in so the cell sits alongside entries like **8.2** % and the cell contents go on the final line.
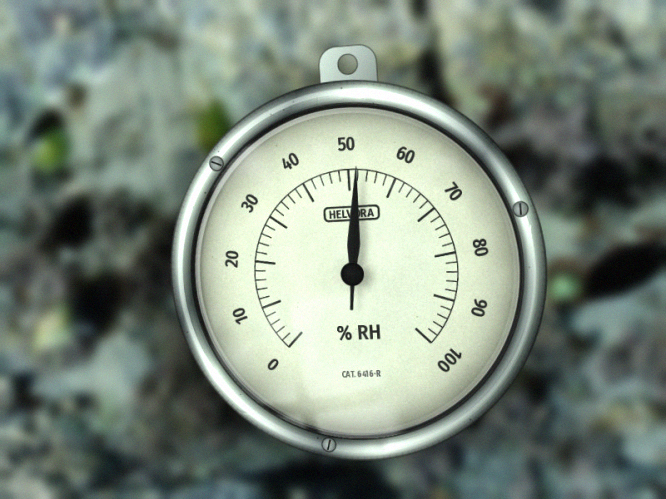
**52** %
